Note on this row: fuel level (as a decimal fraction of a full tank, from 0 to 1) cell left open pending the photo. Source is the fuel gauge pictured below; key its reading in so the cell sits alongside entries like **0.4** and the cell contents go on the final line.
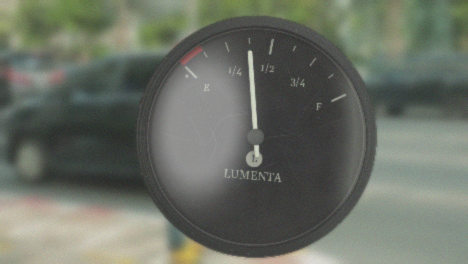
**0.375**
